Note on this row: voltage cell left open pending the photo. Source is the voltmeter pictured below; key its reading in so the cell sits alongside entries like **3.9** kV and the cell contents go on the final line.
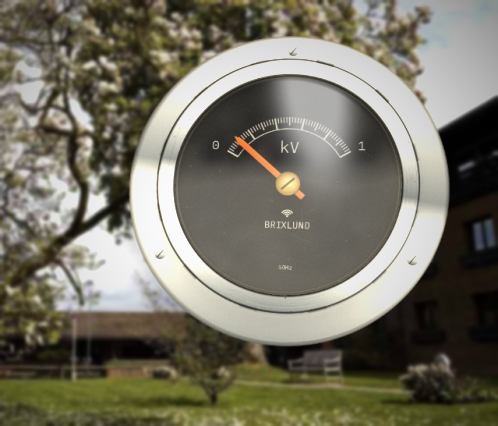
**0.1** kV
